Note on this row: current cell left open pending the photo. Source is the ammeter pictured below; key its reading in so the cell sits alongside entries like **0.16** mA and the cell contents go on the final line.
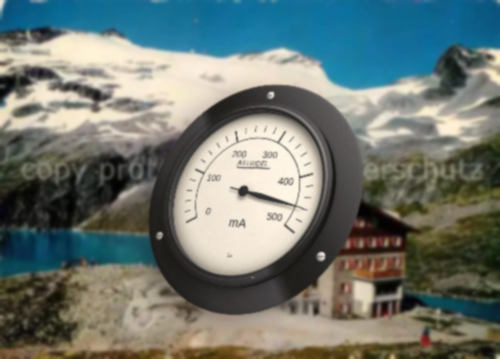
**460** mA
